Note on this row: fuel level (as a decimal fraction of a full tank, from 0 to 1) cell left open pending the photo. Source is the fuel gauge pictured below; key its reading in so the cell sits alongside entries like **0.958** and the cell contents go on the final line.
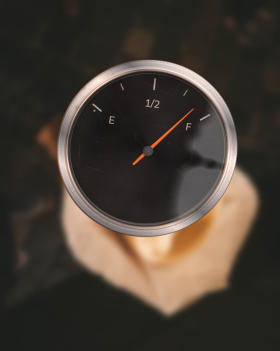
**0.875**
